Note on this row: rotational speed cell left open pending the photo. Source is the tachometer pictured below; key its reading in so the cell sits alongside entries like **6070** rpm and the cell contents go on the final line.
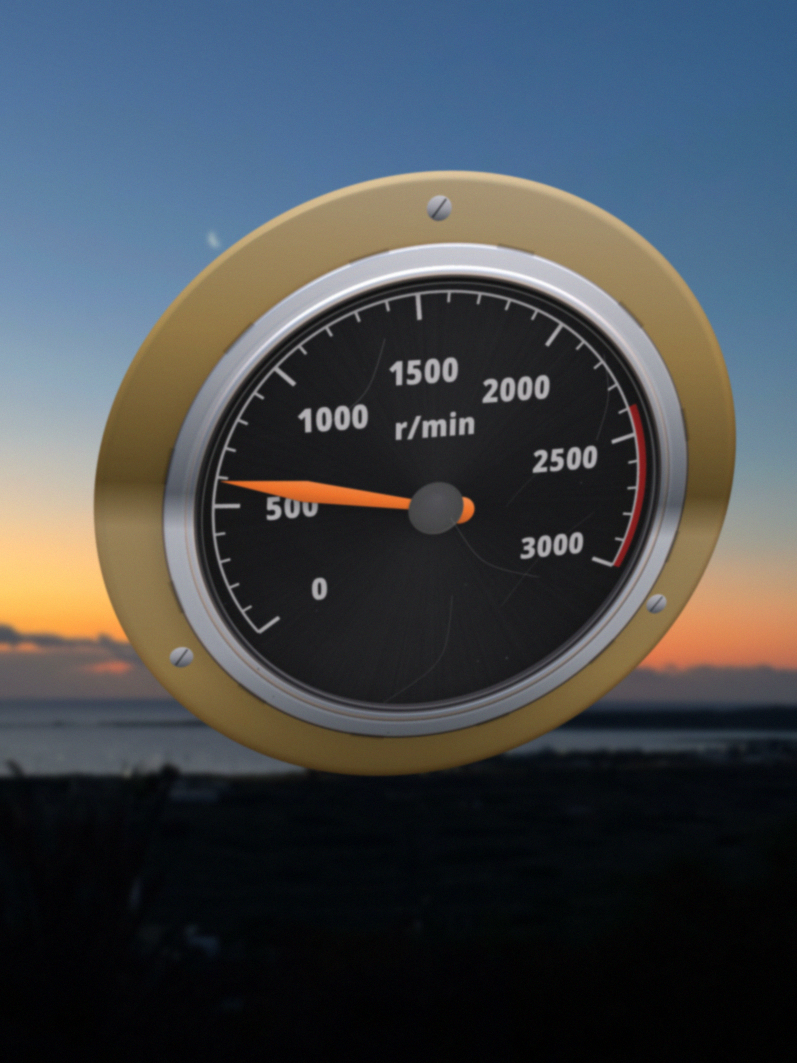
**600** rpm
